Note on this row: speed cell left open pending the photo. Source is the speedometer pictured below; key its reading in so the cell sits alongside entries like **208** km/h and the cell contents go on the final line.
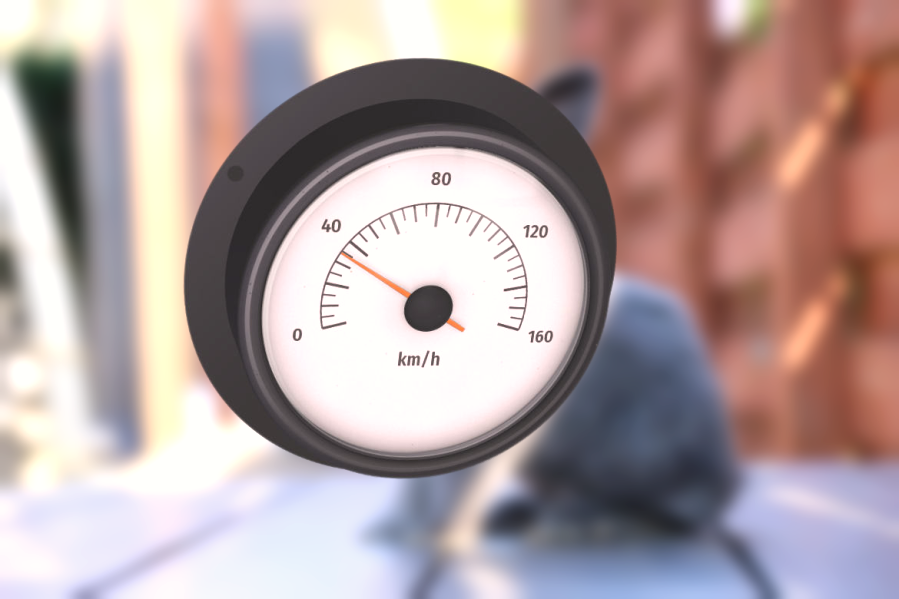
**35** km/h
